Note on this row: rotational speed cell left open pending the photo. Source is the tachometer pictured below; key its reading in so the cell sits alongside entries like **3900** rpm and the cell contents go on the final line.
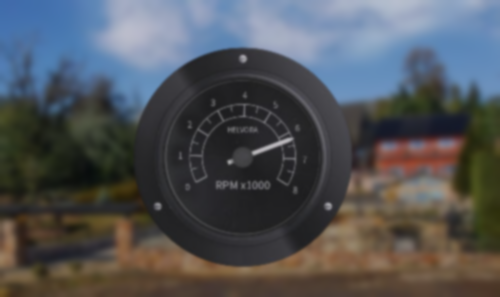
**6250** rpm
